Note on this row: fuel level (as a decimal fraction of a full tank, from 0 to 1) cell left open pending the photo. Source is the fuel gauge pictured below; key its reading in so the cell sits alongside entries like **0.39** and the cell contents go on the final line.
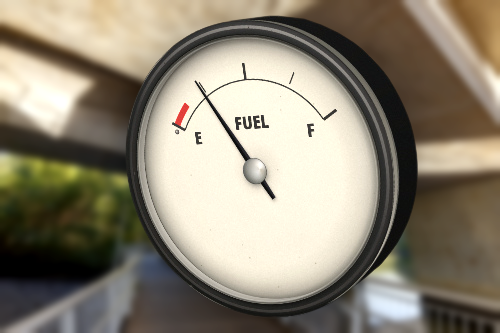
**0.25**
